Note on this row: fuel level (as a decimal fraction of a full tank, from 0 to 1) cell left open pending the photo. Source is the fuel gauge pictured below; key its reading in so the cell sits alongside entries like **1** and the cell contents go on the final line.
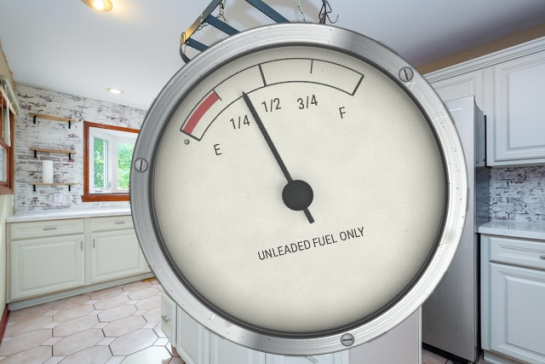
**0.375**
